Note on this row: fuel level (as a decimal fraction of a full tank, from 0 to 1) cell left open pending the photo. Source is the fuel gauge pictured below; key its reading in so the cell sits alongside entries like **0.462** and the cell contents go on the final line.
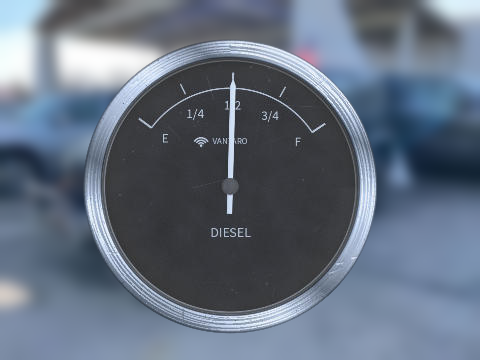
**0.5**
